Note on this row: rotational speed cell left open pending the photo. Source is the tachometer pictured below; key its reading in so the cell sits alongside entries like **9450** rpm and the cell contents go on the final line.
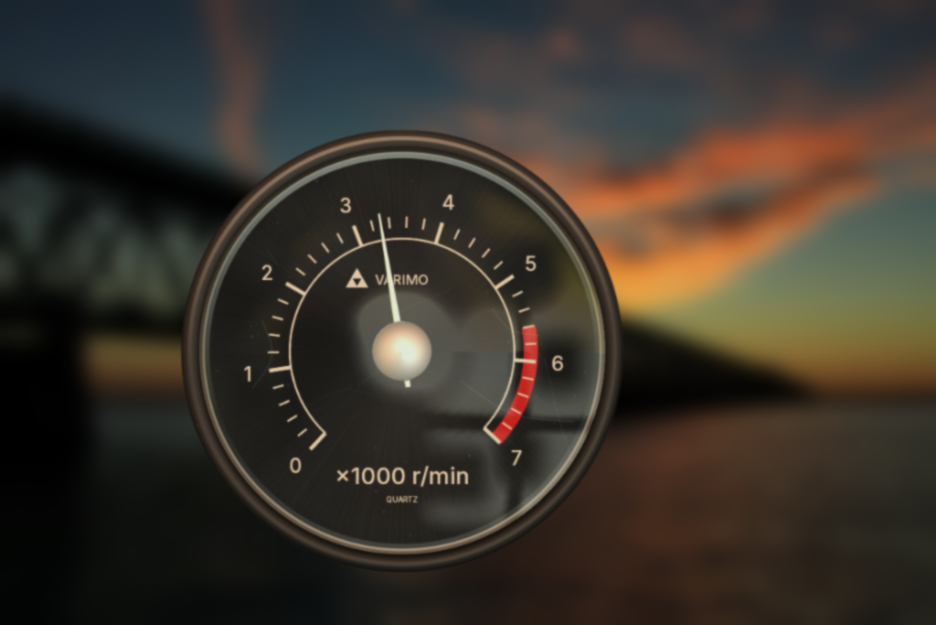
**3300** rpm
